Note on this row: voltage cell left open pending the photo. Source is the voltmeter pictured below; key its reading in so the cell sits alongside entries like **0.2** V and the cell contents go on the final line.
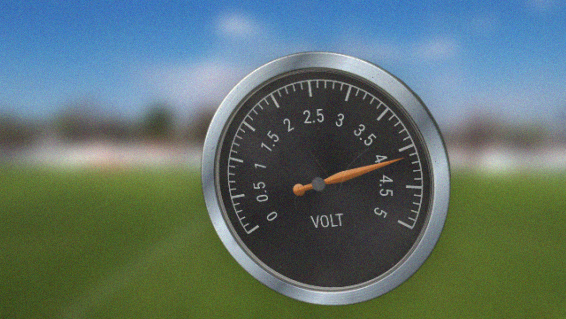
**4.1** V
